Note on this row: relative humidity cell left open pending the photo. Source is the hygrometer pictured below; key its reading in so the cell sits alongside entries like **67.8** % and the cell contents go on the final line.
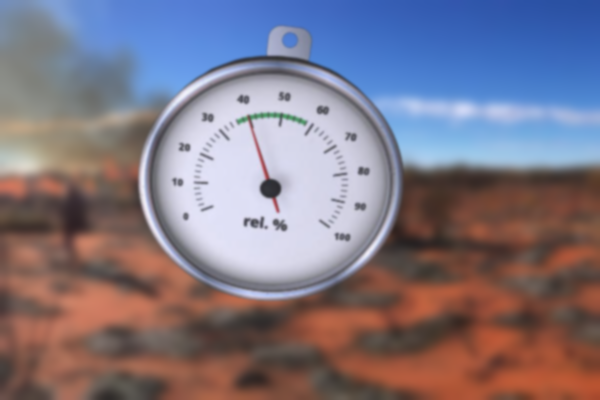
**40** %
